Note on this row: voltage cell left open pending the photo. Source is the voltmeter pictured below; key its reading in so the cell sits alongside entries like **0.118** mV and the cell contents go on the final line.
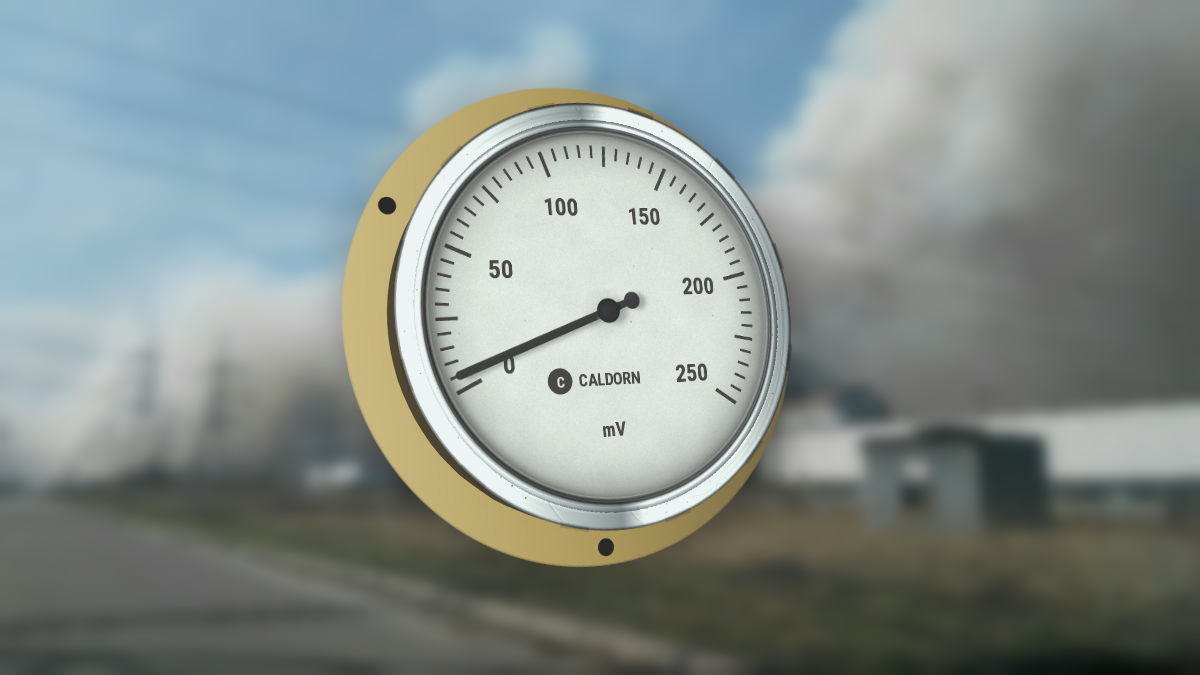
**5** mV
